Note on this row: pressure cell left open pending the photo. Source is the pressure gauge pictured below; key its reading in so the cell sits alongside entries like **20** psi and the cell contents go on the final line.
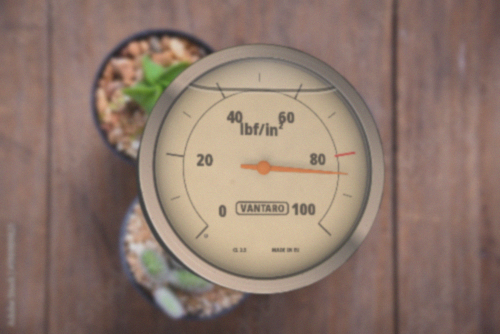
**85** psi
